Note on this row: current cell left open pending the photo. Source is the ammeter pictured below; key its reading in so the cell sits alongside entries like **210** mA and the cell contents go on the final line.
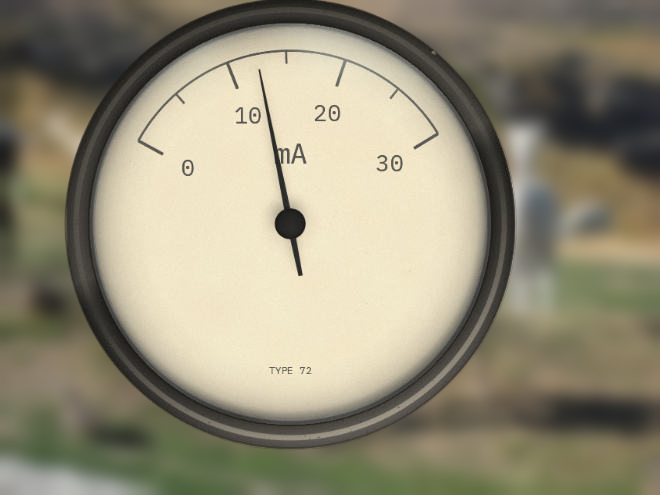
**12.5** mA
